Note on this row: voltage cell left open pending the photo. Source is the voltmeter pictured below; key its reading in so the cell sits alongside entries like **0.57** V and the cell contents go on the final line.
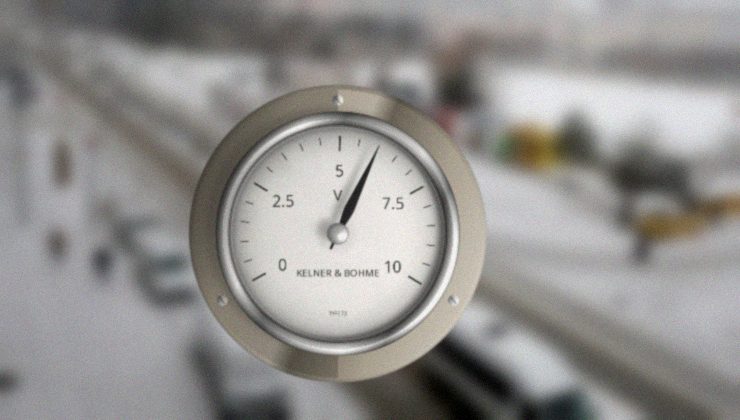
**6** V
